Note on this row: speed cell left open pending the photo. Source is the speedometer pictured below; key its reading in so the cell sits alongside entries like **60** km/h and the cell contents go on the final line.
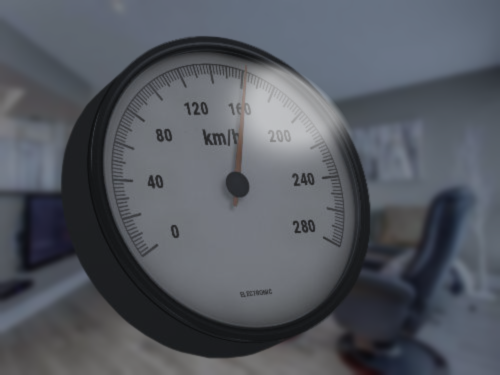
**160** km/h
